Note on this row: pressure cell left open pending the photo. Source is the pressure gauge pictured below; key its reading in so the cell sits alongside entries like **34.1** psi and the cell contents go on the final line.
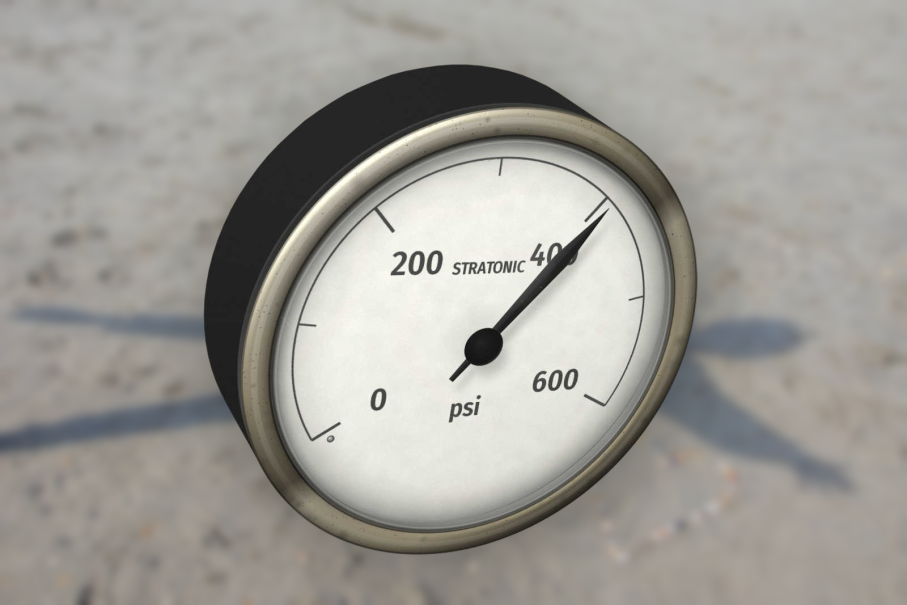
**400** psi
